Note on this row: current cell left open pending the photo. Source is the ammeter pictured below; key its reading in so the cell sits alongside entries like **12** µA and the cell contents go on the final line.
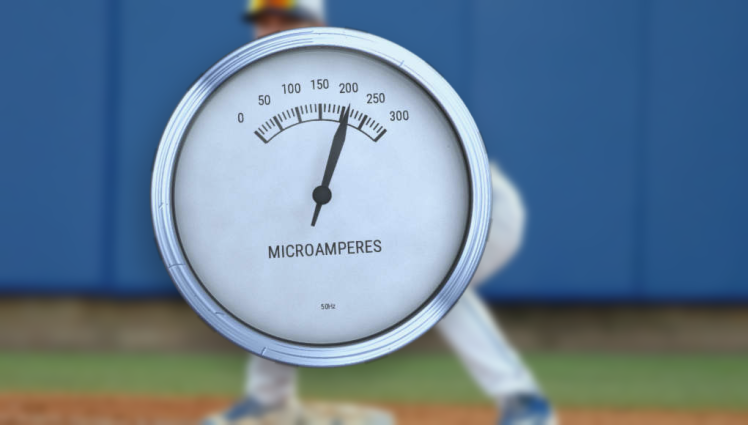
**210** µA
